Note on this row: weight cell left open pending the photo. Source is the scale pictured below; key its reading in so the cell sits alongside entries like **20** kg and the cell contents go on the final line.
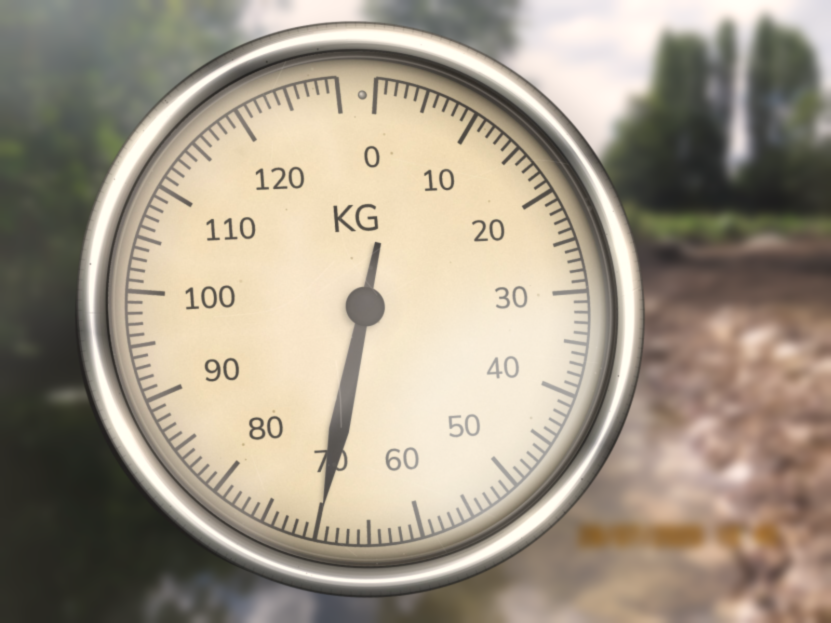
**70** kg
